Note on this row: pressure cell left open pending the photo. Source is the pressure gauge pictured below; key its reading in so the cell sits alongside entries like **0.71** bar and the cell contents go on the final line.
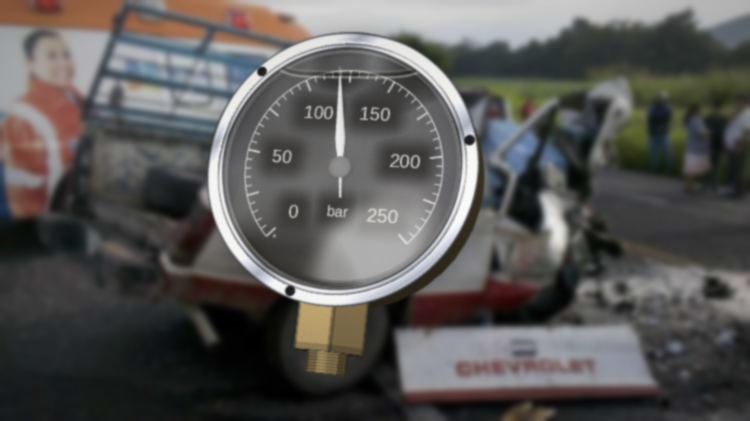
**120** bar
